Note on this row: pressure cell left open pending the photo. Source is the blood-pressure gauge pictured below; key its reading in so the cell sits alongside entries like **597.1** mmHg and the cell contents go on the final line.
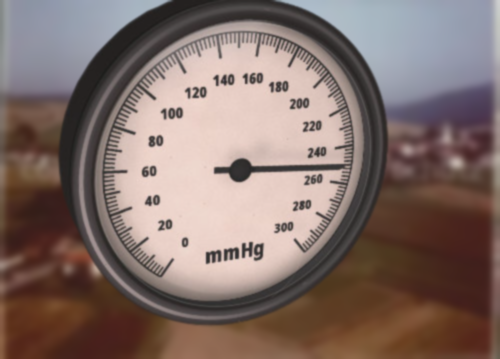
**250** mmHg
